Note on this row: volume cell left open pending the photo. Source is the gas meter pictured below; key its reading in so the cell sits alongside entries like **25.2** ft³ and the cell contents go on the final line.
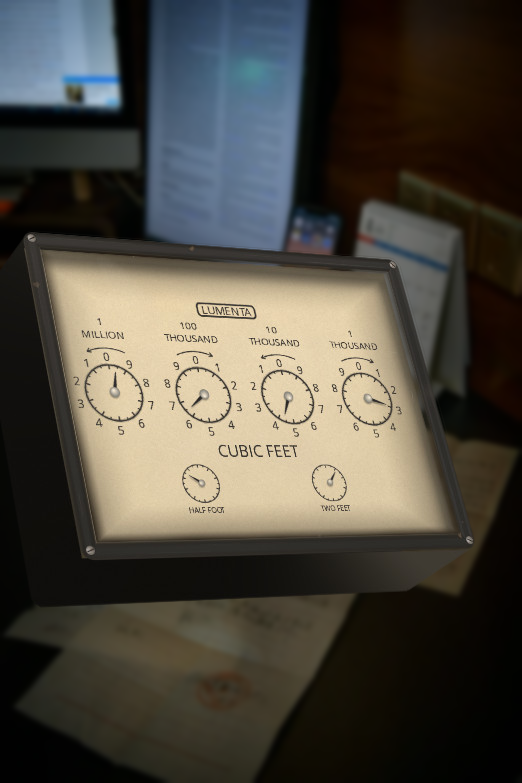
**964300** ft³
